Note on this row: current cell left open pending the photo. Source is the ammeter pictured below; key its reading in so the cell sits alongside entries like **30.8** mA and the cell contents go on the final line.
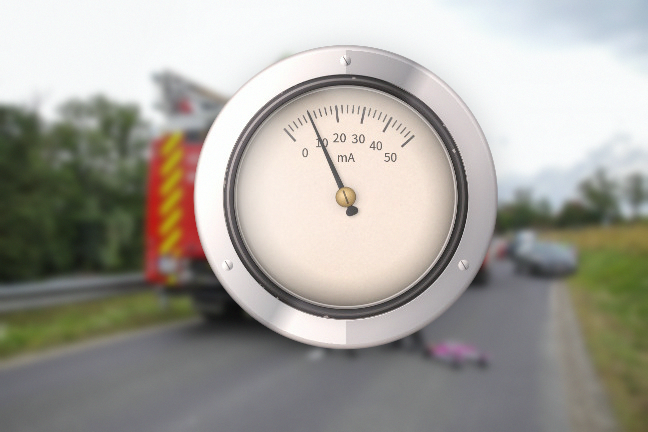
**10** mA
